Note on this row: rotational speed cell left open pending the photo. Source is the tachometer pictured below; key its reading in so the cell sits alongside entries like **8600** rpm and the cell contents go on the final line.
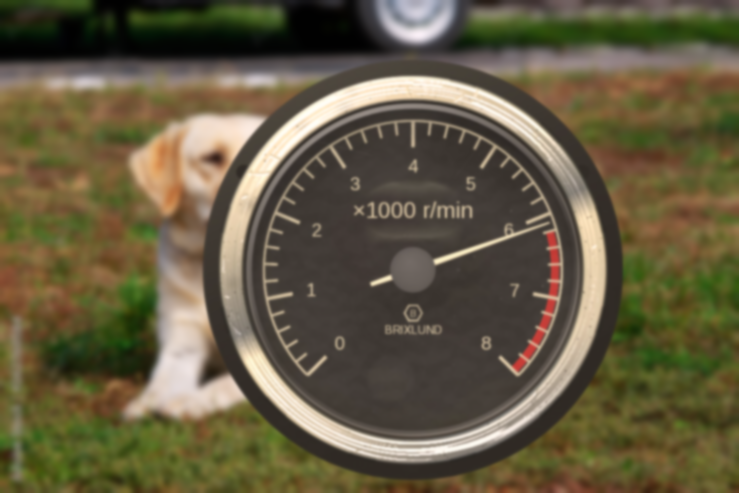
**6100** rpm
